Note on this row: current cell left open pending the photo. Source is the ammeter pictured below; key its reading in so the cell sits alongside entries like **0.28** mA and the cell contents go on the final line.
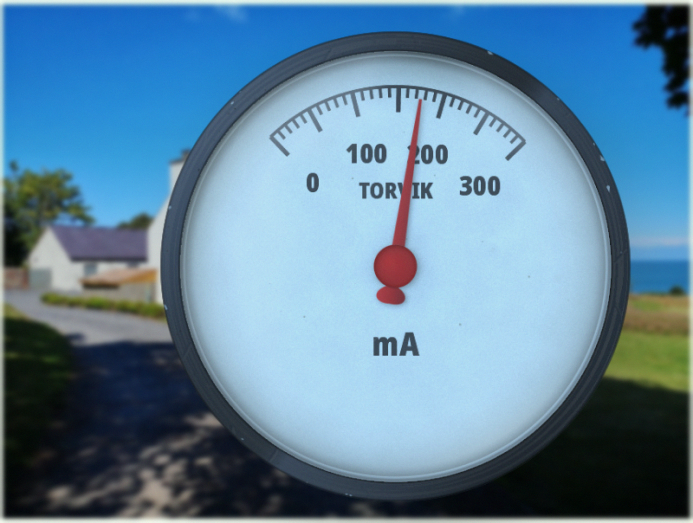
**175** mA
